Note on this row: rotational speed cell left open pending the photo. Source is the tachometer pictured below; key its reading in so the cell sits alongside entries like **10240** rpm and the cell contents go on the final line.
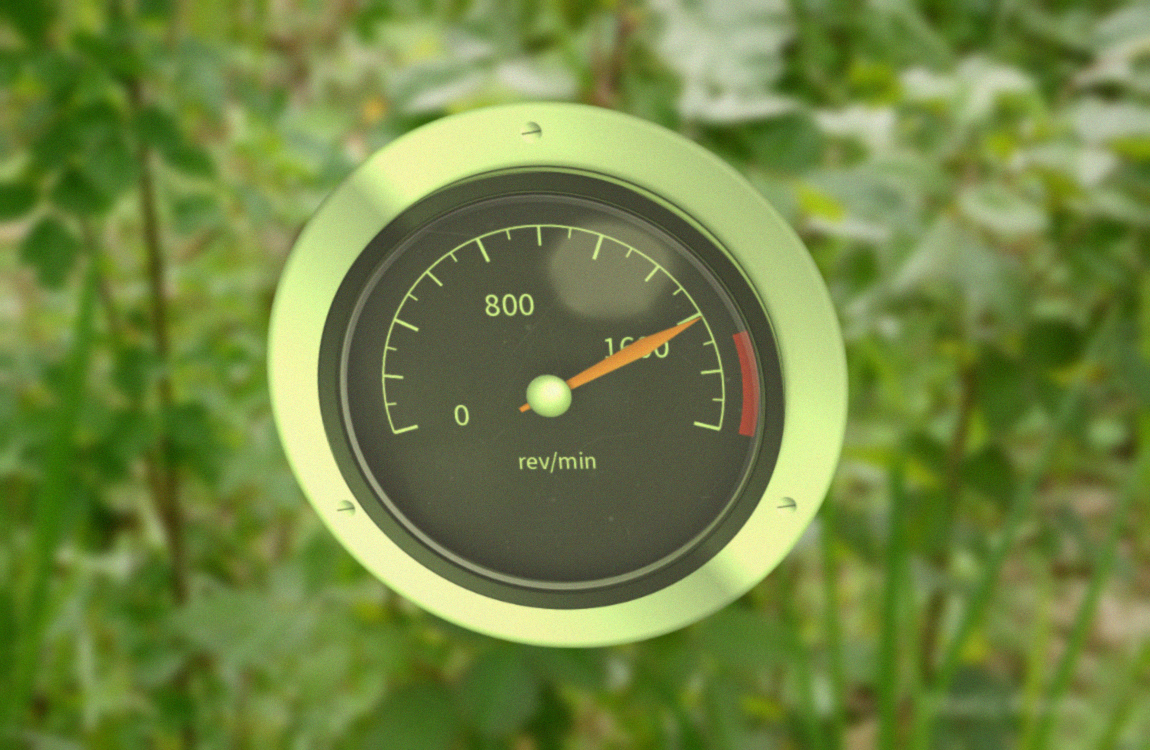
**1600** rpm
